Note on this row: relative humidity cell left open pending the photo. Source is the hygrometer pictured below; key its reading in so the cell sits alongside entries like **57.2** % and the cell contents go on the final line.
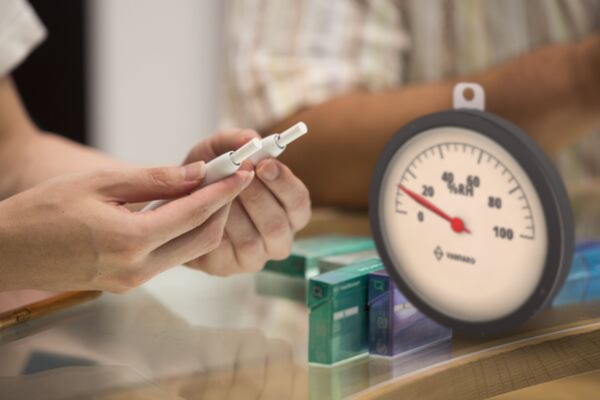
**12** %
